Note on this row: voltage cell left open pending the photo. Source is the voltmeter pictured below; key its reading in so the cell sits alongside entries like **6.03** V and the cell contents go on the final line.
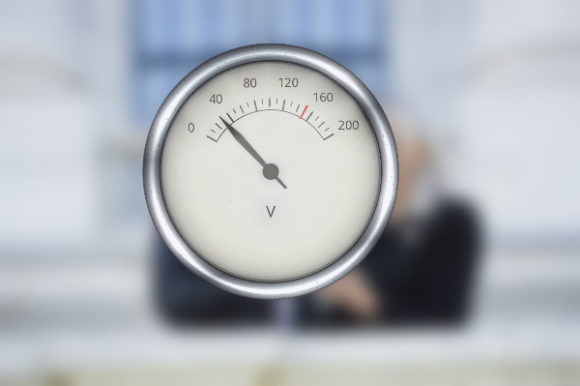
**30** V
